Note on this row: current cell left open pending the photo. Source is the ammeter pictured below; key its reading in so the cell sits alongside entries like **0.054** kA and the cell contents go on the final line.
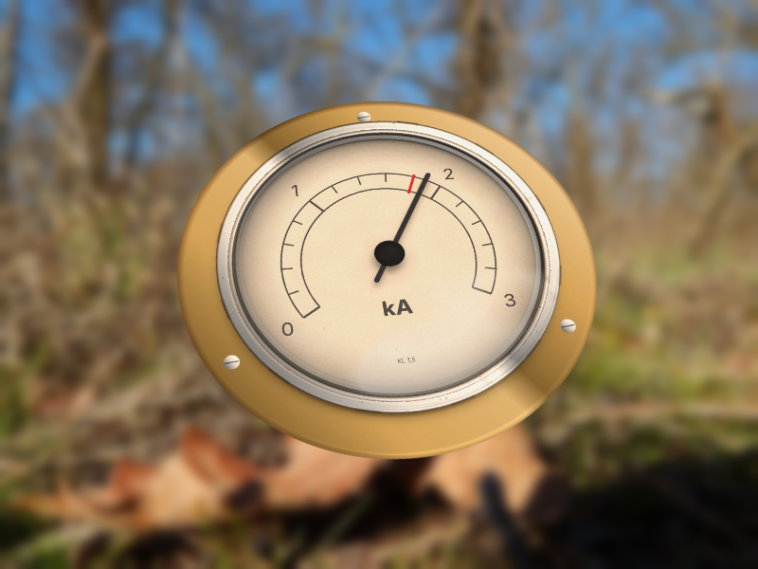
**1.9** kA
